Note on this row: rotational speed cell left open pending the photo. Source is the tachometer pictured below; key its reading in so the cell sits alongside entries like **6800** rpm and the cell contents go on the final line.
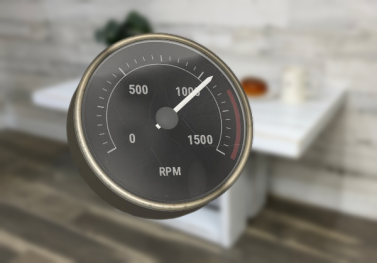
**1050** rpm
